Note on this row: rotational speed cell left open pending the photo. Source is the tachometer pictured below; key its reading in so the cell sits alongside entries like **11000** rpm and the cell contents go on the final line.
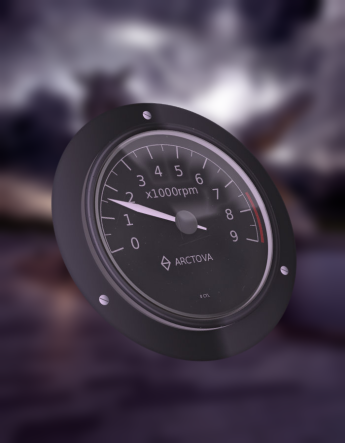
**1500** rpm
